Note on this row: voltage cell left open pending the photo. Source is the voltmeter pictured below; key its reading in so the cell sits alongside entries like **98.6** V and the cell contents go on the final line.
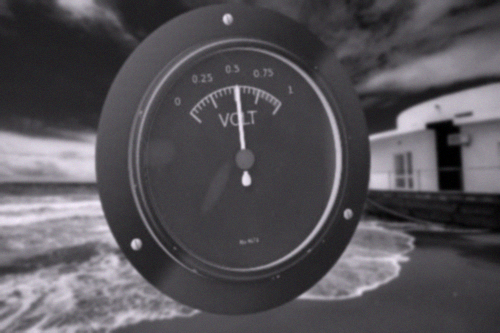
**0.5** V
